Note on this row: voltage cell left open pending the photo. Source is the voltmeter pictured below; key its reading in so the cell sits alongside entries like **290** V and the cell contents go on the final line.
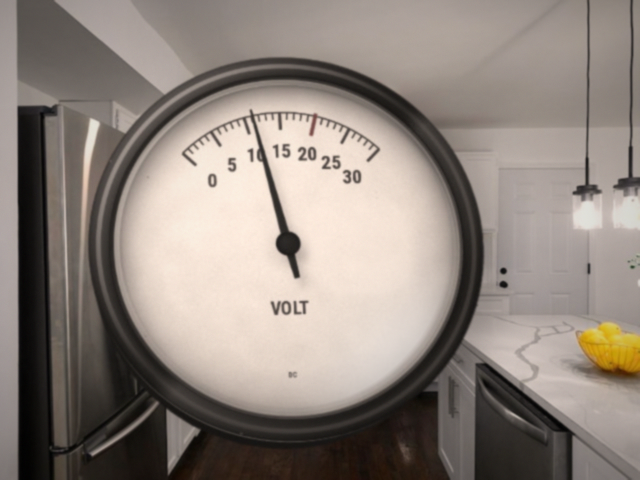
**11** V
